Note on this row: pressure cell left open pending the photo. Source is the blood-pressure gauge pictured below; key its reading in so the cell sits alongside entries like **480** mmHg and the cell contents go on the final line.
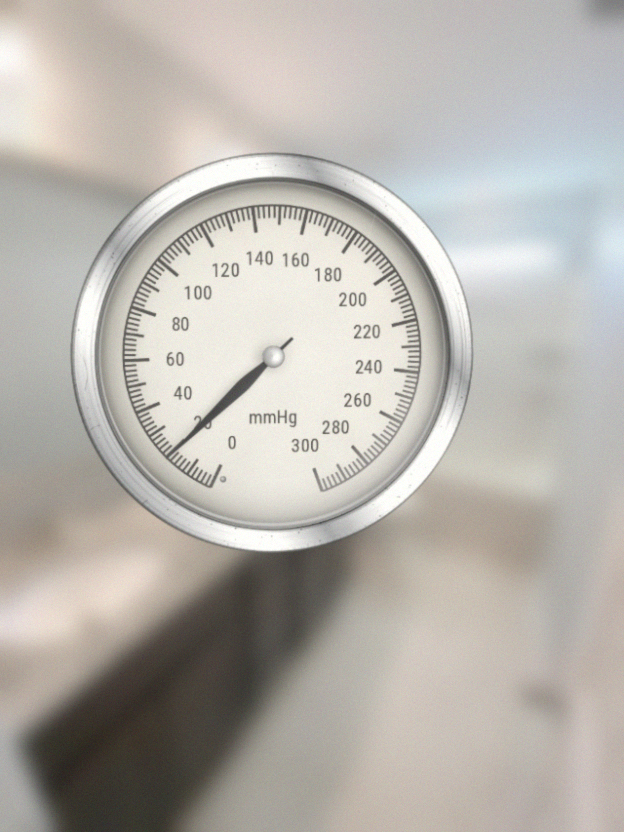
**20** mmHg
